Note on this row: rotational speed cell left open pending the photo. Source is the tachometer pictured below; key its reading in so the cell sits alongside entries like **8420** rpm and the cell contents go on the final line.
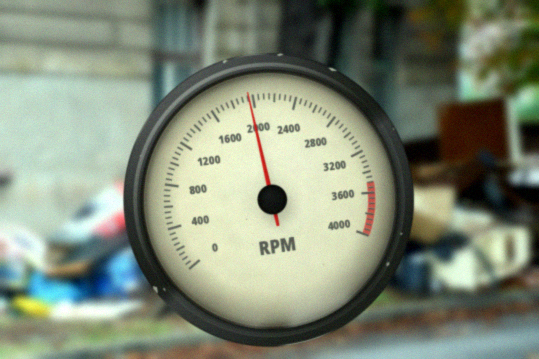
**1950** rpm
